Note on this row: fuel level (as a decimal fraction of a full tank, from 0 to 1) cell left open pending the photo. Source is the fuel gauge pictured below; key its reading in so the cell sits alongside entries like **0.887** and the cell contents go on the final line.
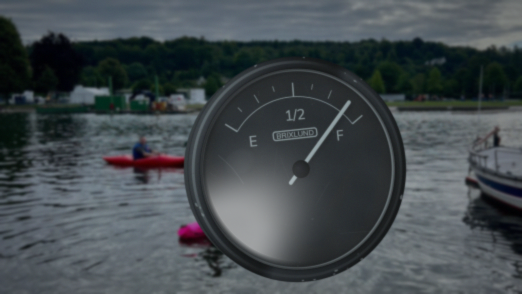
**0.875**
